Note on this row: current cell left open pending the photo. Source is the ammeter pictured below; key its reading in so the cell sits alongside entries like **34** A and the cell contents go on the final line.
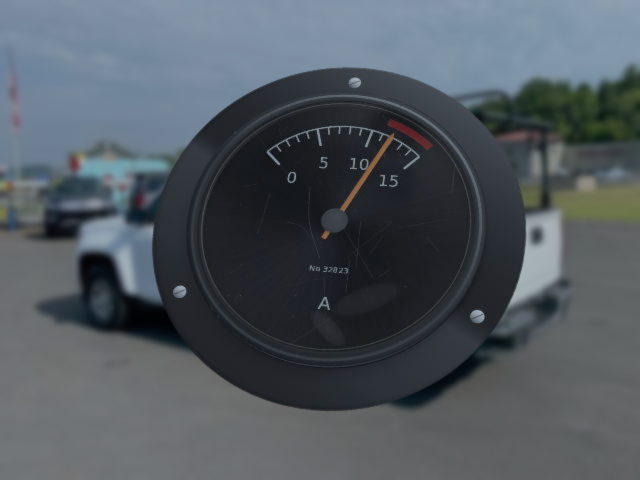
**12** A
